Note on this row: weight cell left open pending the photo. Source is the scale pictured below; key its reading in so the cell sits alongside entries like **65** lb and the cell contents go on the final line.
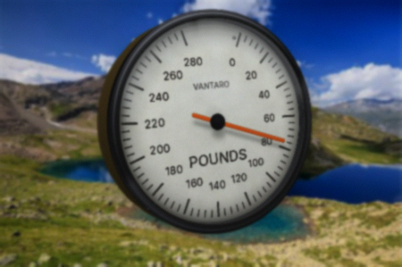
**76** lb
